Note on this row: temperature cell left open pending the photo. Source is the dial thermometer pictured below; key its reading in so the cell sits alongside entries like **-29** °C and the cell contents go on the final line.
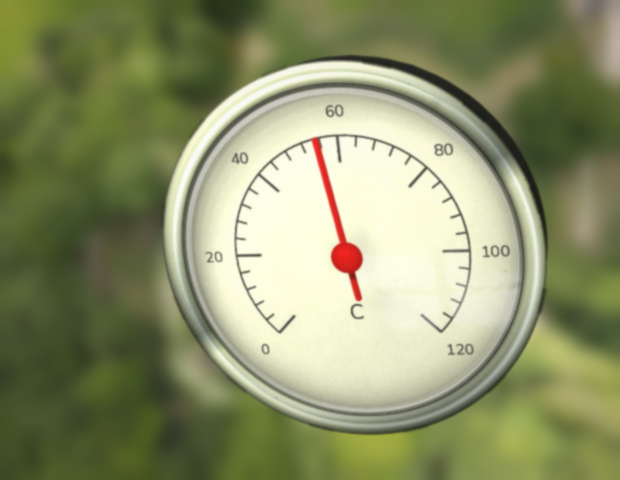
**56** °C
